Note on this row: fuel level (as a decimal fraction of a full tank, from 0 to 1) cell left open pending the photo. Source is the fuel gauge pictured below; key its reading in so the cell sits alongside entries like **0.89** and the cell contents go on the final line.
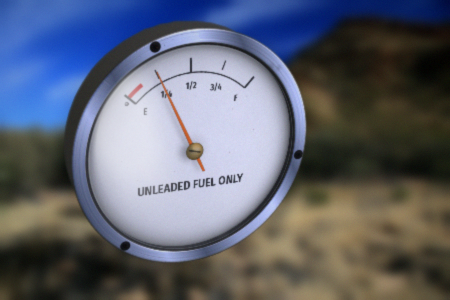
**0.25**
